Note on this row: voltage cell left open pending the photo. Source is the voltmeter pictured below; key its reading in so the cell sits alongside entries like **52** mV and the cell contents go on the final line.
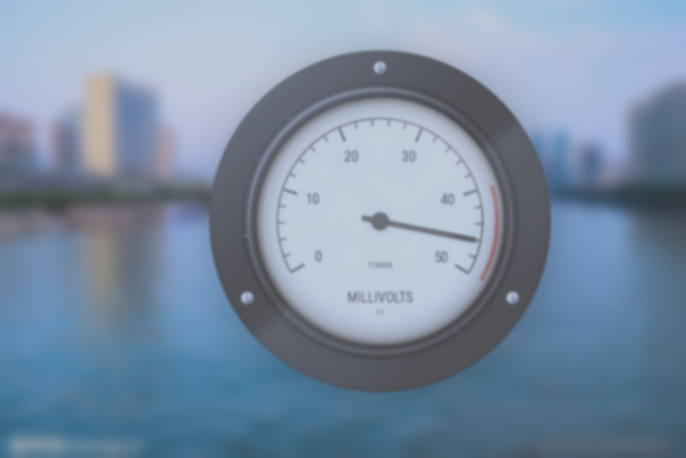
**46** mV
